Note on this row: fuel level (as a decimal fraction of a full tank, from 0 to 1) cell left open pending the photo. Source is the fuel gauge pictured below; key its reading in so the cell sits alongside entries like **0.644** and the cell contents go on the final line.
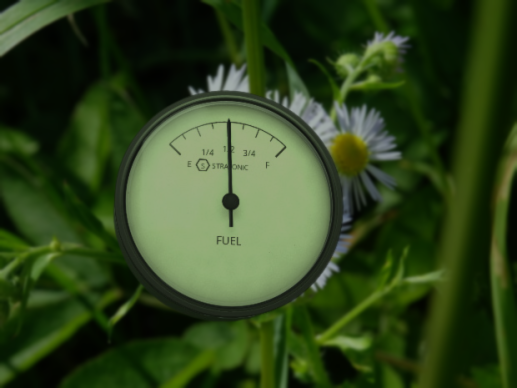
**0.5**
